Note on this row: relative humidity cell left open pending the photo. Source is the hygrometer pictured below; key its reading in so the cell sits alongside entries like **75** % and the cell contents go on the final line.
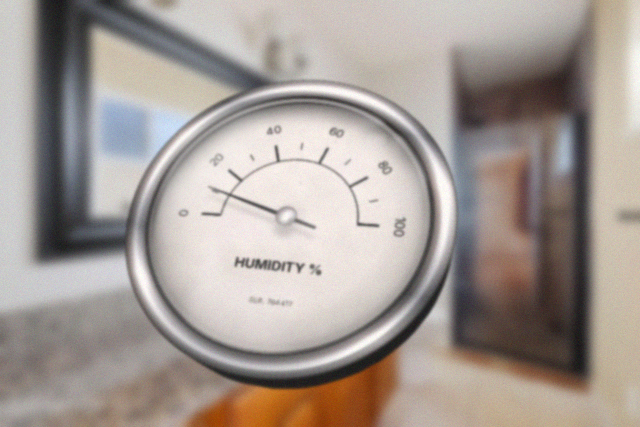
**10** %
